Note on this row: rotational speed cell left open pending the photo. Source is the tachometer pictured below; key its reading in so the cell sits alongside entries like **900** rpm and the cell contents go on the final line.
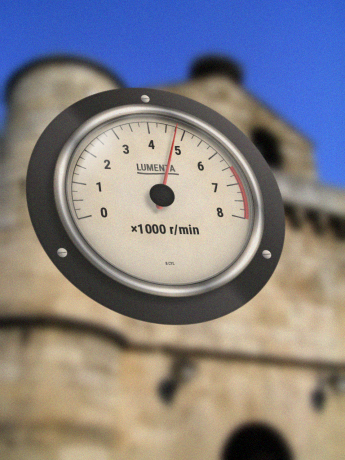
**4750** rpm
